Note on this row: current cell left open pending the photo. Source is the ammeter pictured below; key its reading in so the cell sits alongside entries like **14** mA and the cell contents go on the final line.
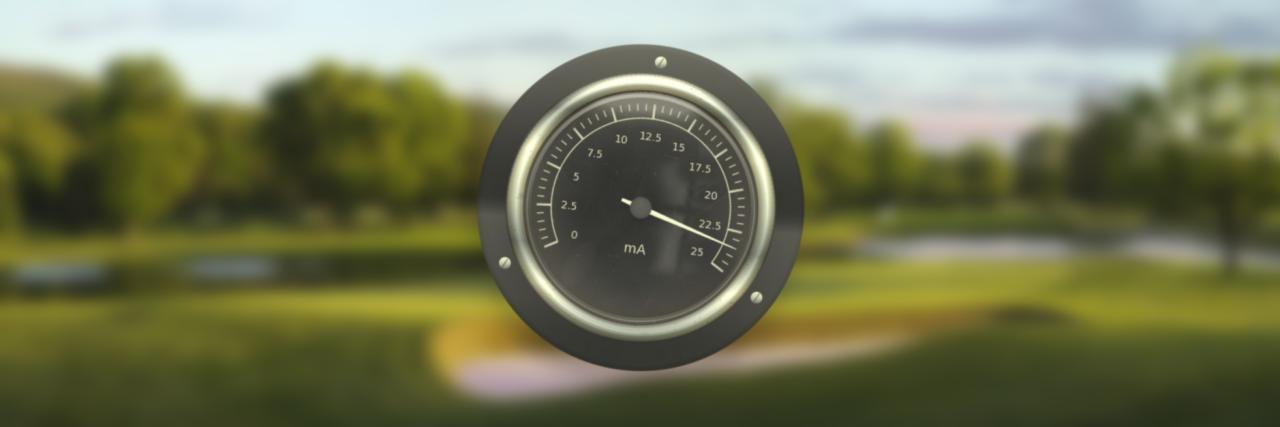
**23.5** mA
